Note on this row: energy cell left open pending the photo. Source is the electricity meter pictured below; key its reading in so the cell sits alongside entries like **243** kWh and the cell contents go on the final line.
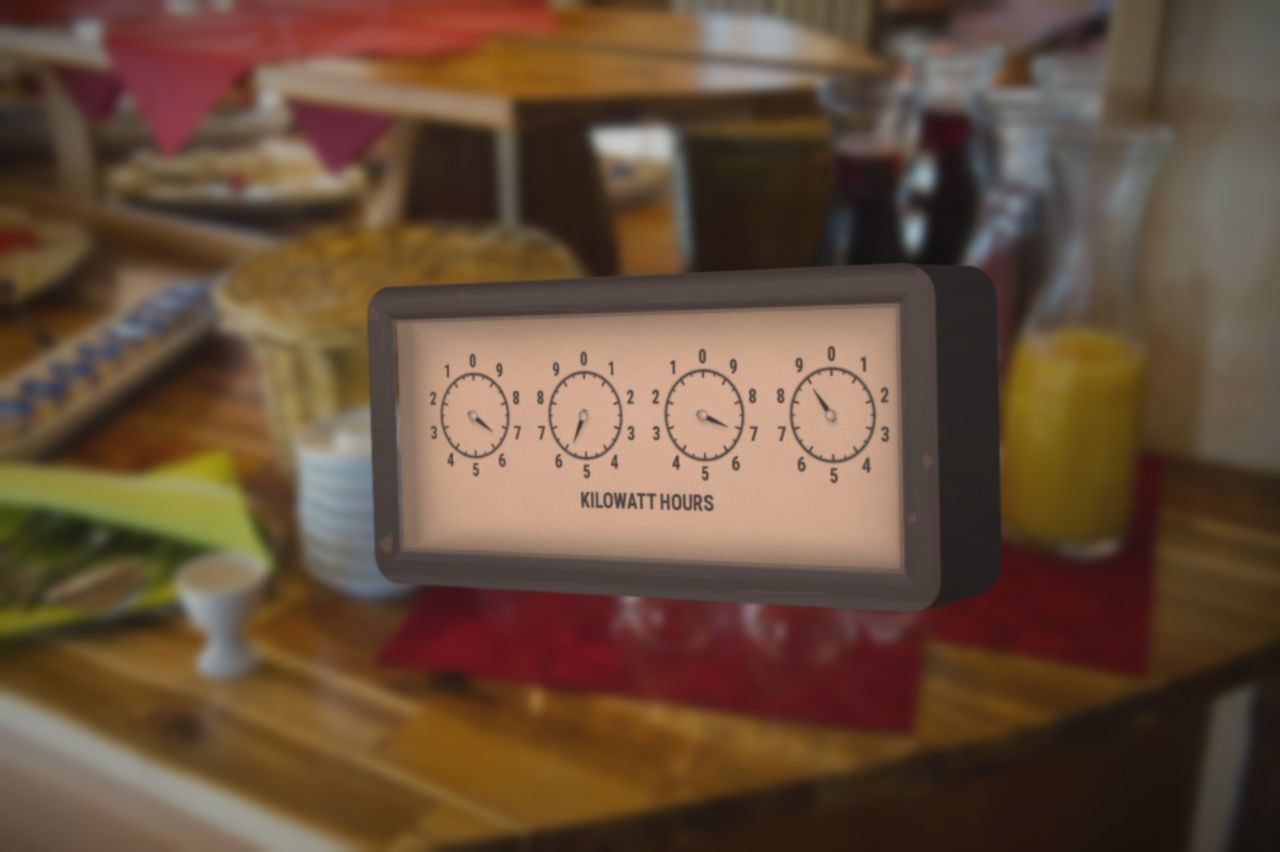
**6569** kWh
